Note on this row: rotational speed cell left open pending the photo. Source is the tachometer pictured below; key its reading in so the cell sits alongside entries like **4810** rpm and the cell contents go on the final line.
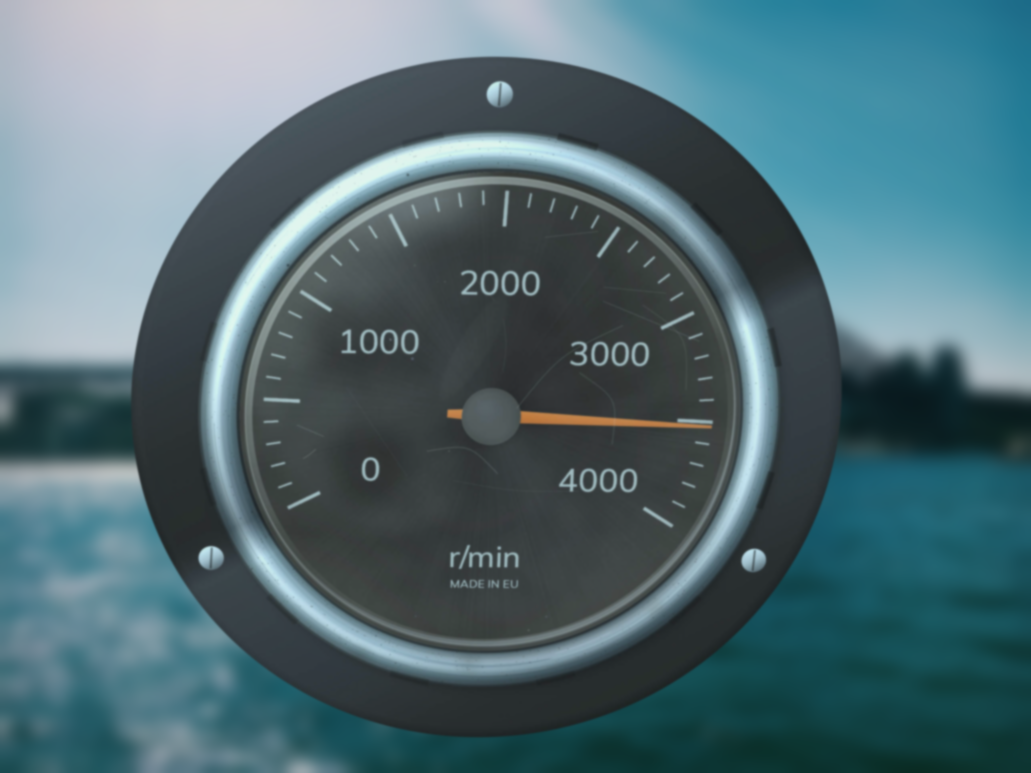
**3500** rpm
